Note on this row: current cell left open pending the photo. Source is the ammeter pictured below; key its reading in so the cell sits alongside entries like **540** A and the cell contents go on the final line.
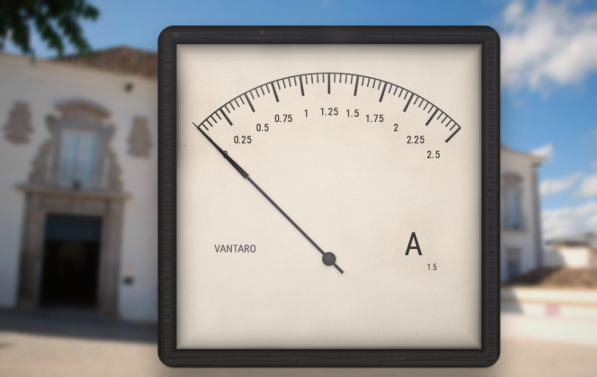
**0** A
